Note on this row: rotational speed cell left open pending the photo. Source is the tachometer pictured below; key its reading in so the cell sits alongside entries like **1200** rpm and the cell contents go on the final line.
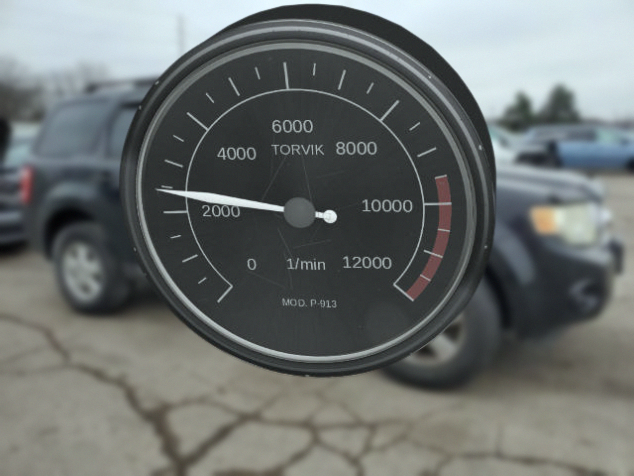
**2500** rpm
